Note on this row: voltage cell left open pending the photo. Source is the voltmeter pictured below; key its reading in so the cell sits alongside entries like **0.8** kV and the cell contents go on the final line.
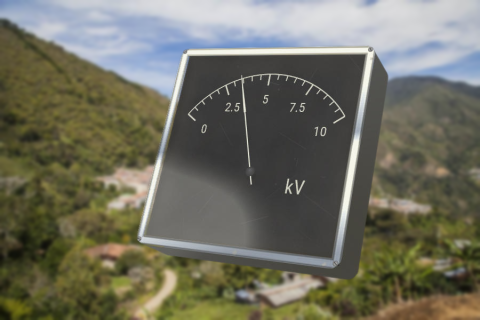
**3.5** kV
